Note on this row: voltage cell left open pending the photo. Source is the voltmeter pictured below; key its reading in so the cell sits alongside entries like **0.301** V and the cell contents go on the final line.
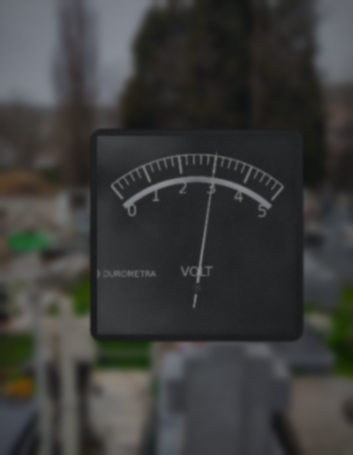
**3** V
